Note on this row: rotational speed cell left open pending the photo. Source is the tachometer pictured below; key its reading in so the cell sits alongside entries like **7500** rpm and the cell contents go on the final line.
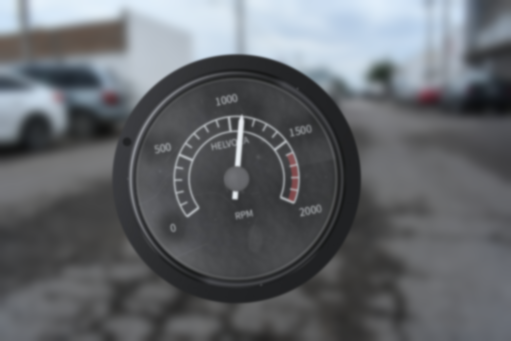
**1100** rpm
